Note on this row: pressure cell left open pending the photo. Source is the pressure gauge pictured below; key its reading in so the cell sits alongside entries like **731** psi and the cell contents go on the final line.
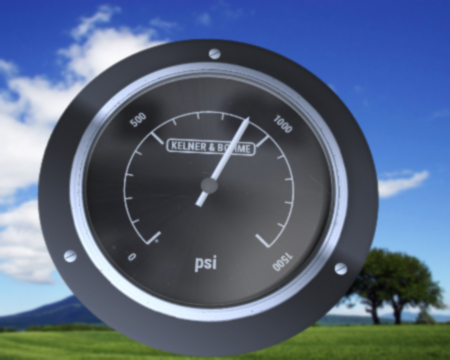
**900** psi
